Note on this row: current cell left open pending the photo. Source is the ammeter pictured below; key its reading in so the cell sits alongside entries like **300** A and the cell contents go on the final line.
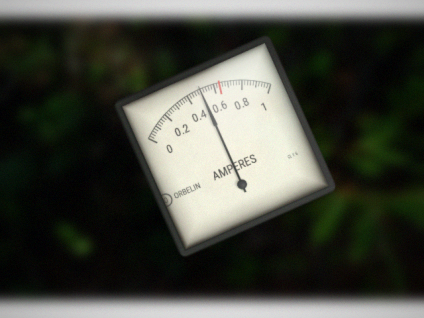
**0.5** A
